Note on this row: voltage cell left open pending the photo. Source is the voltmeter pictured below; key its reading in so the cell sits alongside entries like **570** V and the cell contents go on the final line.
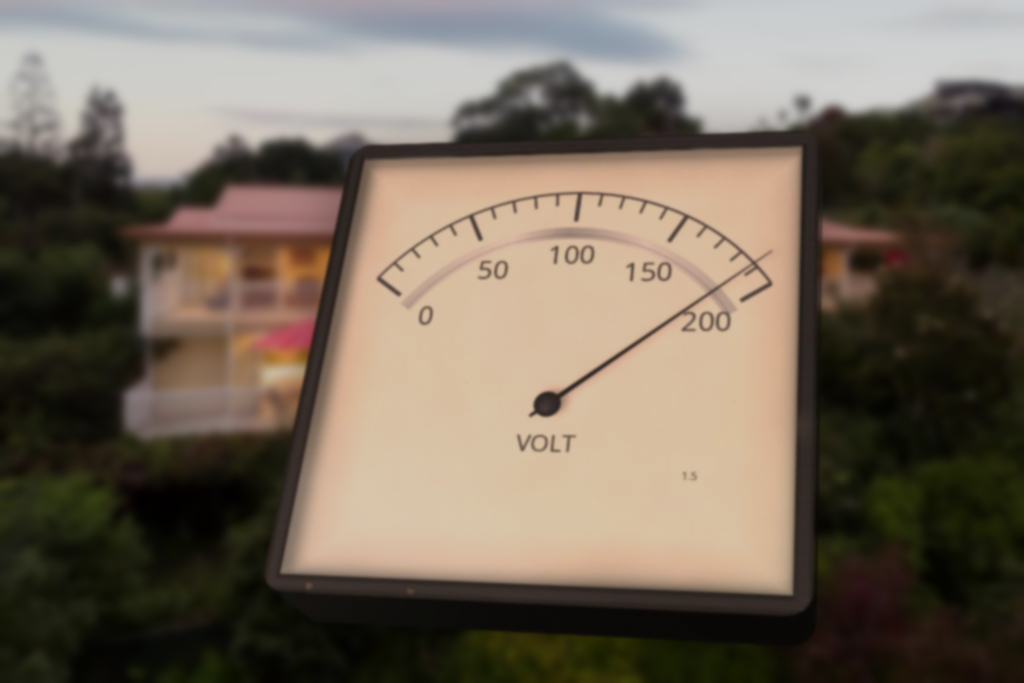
**190** V
